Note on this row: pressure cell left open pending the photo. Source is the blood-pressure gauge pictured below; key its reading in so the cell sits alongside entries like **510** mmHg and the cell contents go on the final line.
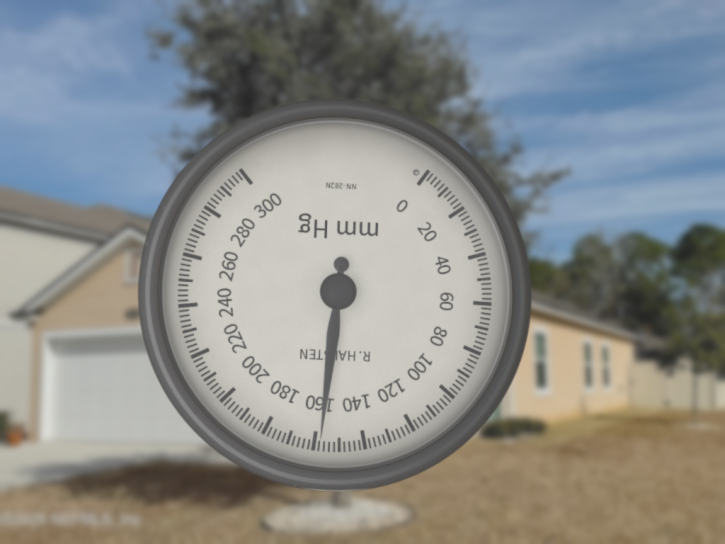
**158** mmHg
